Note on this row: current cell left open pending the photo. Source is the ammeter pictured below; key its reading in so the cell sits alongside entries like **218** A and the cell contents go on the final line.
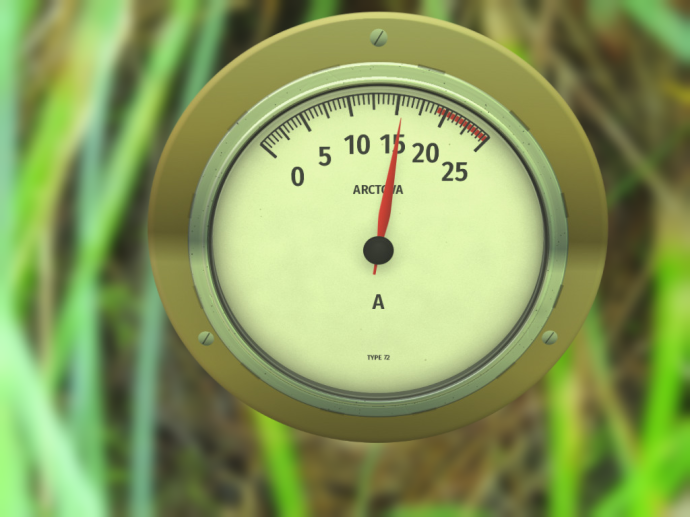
**15.5** A
